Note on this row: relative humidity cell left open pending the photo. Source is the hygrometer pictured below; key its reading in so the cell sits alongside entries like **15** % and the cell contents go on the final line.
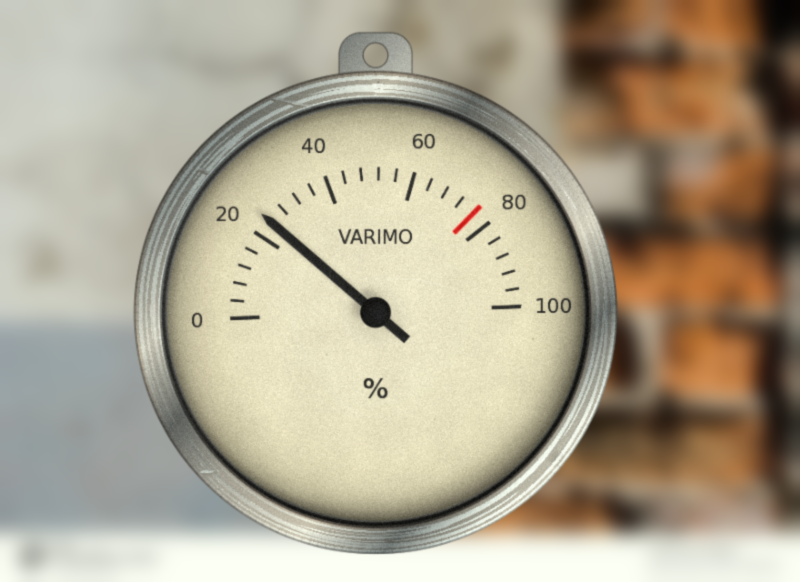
**24** %
